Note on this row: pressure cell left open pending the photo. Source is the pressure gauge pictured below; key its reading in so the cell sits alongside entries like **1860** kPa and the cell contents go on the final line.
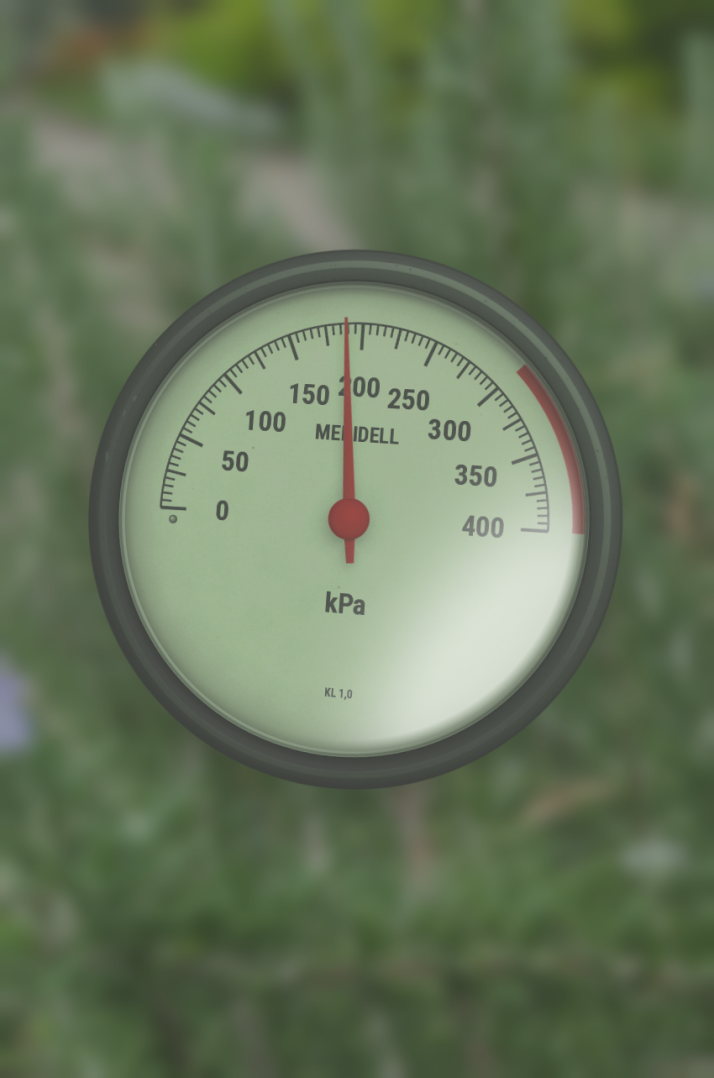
**190** kPa
